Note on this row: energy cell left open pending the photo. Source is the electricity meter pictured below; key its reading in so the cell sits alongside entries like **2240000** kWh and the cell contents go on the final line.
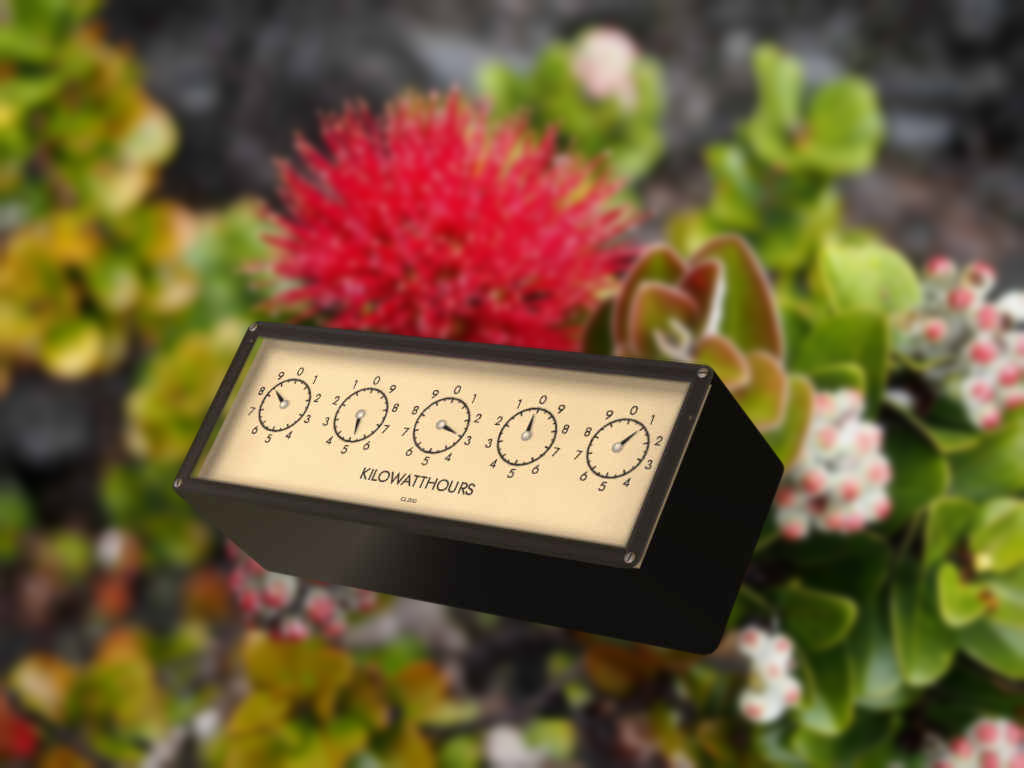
**85301** kWh
